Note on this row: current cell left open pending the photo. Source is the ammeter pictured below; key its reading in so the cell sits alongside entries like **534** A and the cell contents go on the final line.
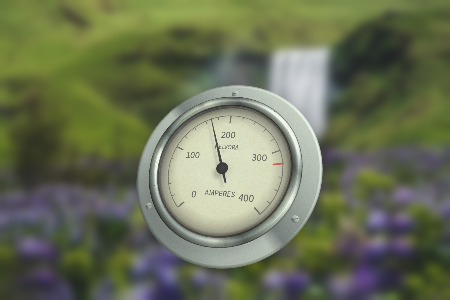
**170** A
